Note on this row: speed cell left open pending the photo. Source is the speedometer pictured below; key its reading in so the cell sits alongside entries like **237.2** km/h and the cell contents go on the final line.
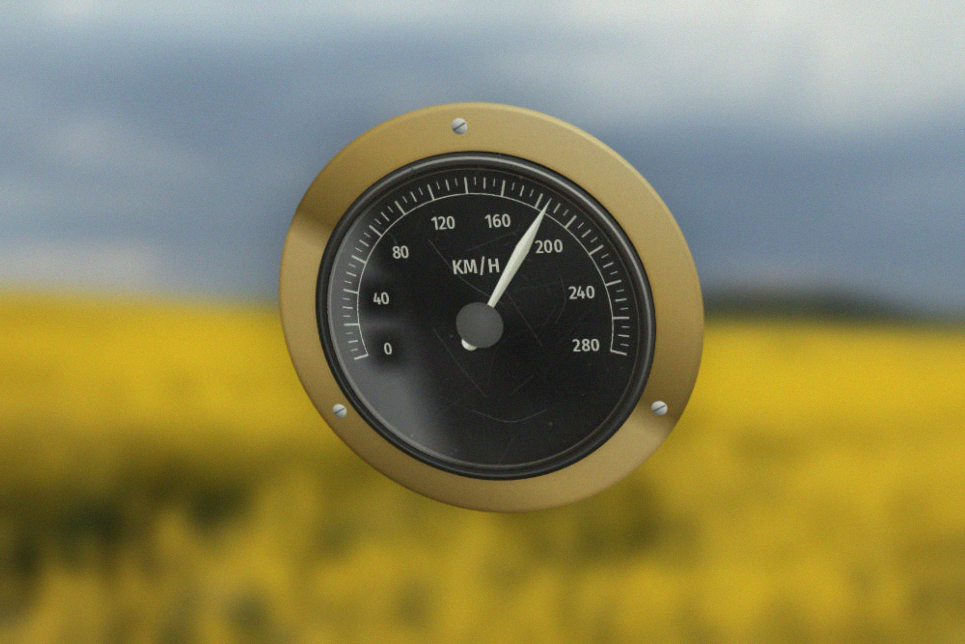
**185** km/h
